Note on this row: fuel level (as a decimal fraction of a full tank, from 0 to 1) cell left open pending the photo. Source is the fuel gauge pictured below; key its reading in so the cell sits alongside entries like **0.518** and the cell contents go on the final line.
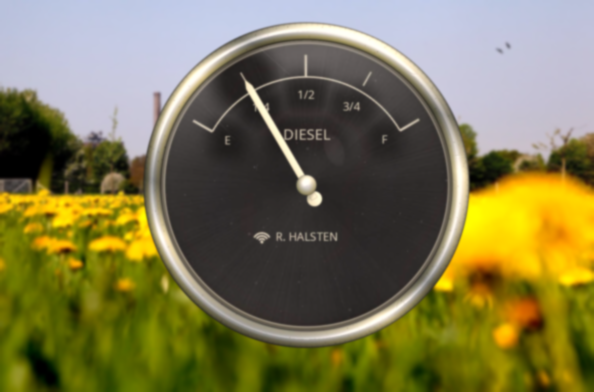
**0.25**
